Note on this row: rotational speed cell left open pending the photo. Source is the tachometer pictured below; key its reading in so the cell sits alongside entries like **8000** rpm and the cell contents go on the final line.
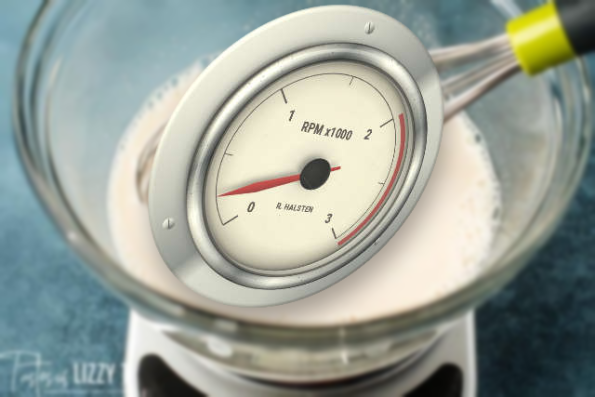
**250** rpm
